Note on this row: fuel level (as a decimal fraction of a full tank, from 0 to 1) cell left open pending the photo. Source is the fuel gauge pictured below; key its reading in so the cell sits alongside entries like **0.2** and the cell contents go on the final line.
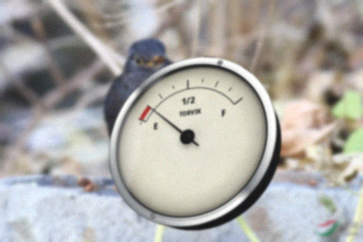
**0.125**
